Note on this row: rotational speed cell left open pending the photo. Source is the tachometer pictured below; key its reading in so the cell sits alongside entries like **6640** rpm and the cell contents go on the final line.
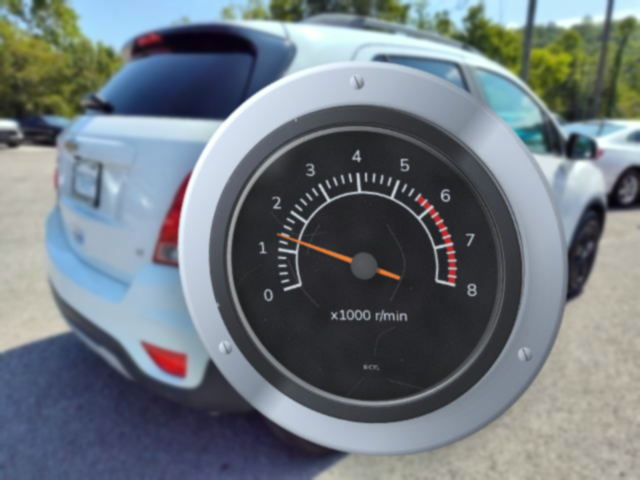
**1400** rpm
